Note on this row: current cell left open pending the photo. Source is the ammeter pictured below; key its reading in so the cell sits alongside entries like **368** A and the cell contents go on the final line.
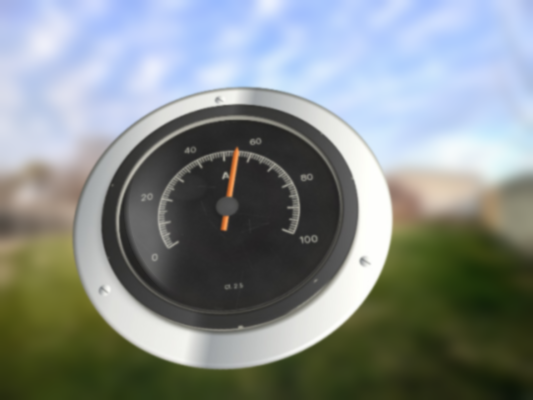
**55** A
